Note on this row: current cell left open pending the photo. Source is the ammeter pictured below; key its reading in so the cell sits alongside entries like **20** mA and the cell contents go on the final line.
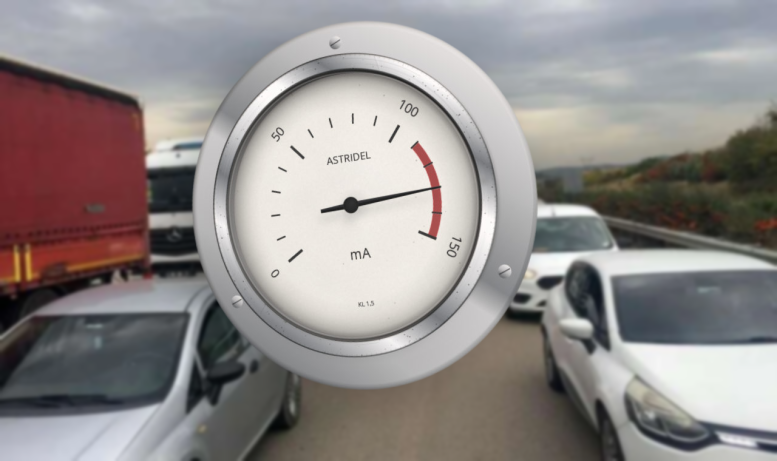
**130** mA
